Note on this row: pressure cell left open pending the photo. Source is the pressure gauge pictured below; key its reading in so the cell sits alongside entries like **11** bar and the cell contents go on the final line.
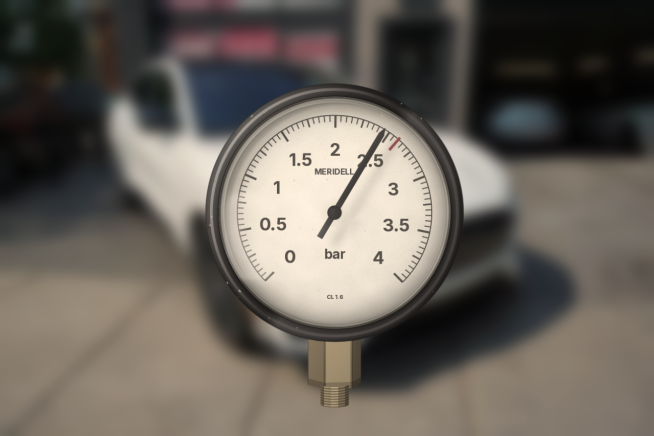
**2.45** bar
